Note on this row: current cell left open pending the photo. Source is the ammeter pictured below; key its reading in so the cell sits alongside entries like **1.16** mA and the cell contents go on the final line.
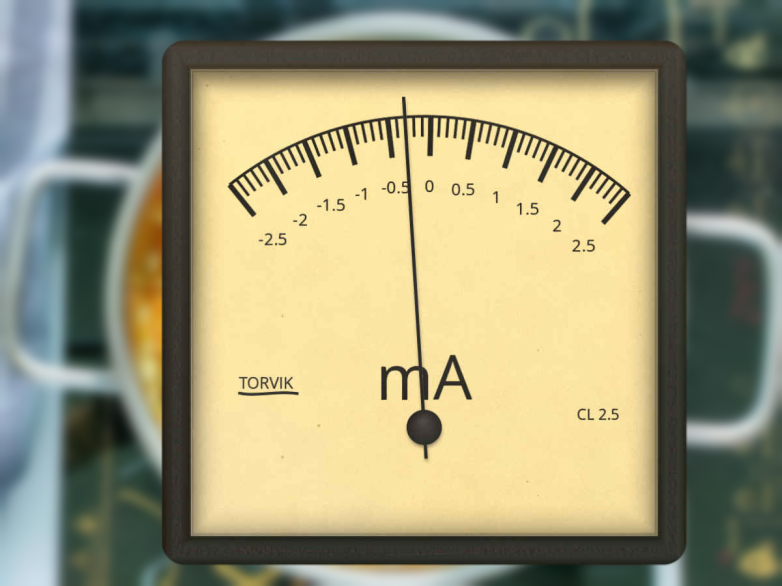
**-0.3** mA
